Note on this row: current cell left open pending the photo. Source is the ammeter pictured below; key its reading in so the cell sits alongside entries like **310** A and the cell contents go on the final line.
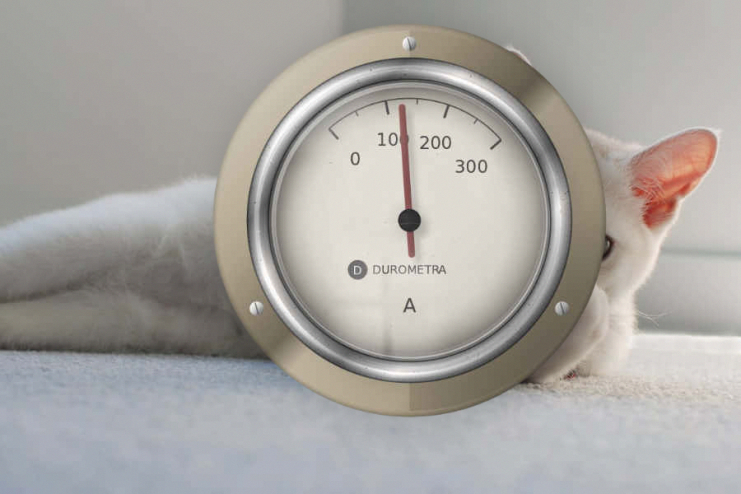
**125** A
